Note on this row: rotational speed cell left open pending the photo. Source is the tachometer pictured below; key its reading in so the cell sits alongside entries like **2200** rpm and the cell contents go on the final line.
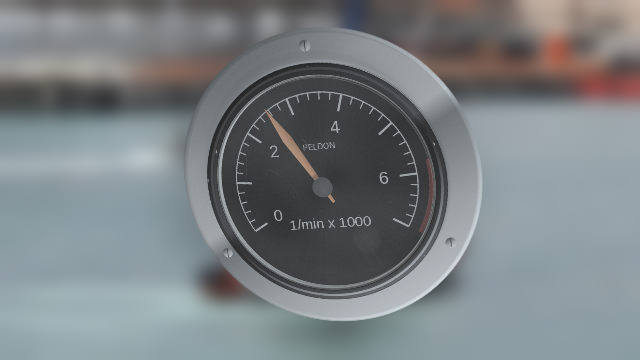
**2600** rpm
